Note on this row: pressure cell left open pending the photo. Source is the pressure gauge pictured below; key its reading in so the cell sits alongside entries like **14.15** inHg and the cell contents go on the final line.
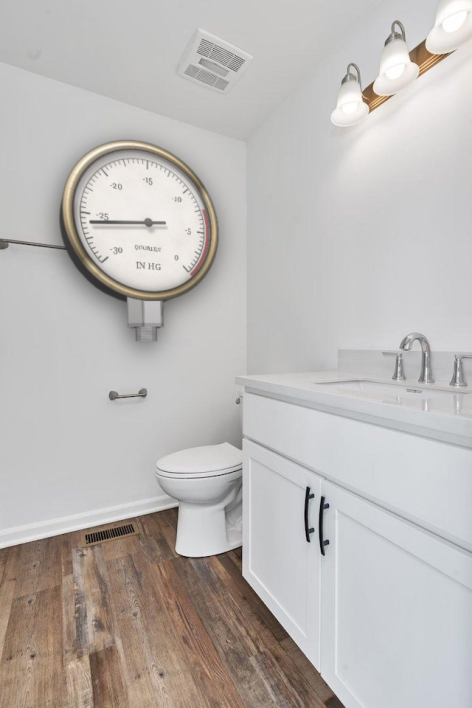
**-26** inHg
